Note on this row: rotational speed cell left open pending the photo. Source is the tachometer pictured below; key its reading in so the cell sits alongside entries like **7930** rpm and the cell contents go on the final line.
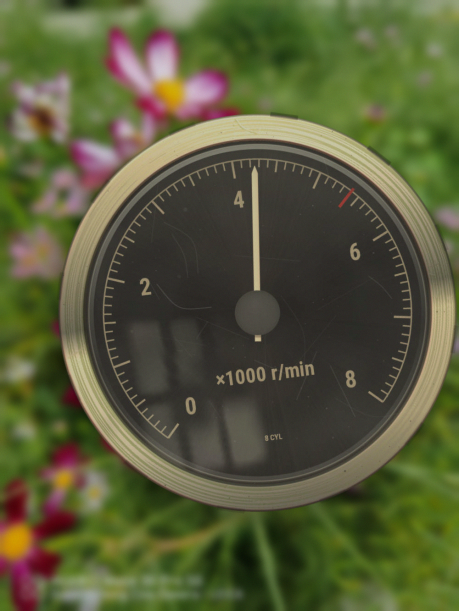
**4250** rpm
